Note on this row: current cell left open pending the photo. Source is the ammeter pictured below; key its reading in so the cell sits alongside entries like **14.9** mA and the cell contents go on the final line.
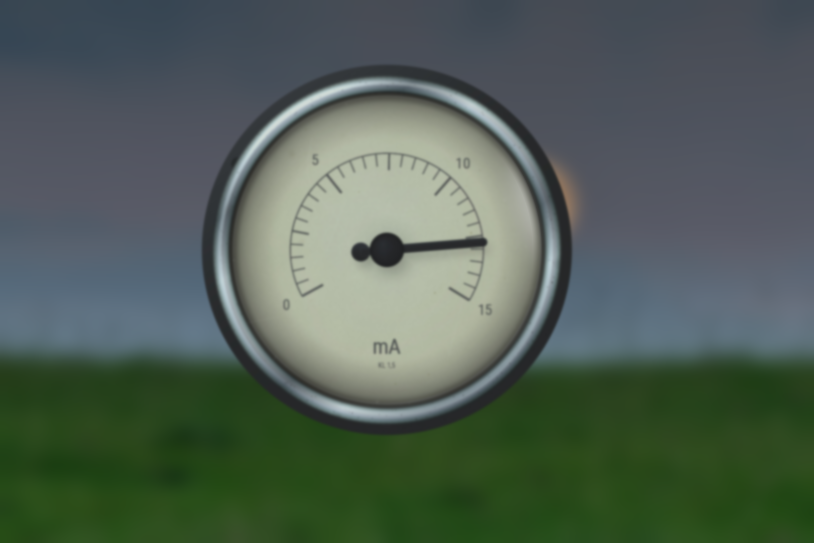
**12.75** mA
